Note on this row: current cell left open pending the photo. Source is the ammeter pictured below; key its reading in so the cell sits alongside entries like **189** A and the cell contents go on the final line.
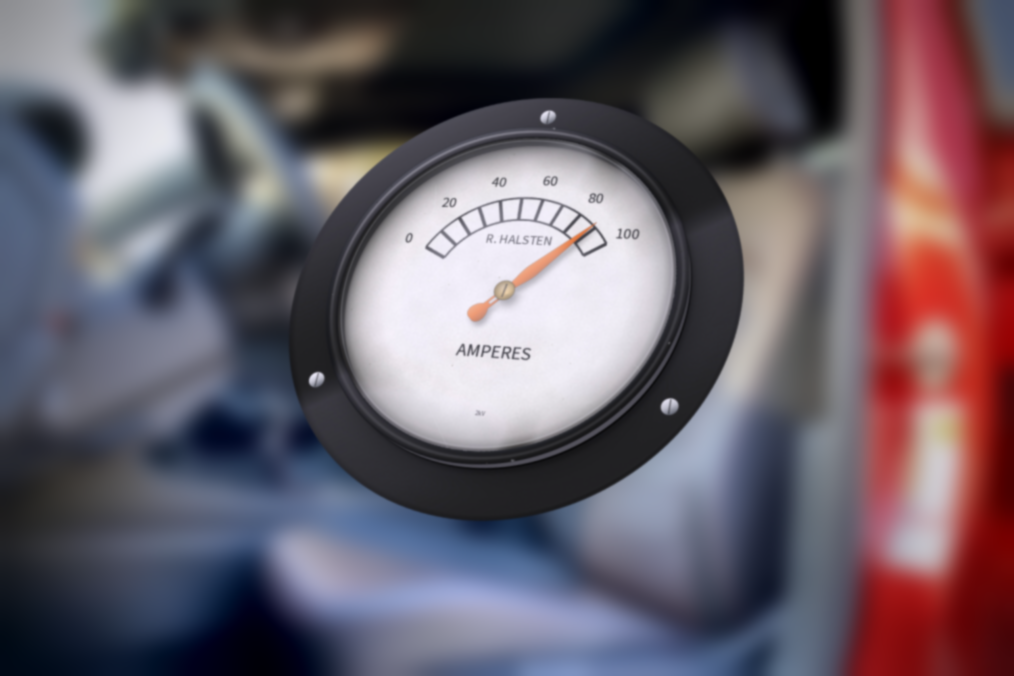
**90** A
